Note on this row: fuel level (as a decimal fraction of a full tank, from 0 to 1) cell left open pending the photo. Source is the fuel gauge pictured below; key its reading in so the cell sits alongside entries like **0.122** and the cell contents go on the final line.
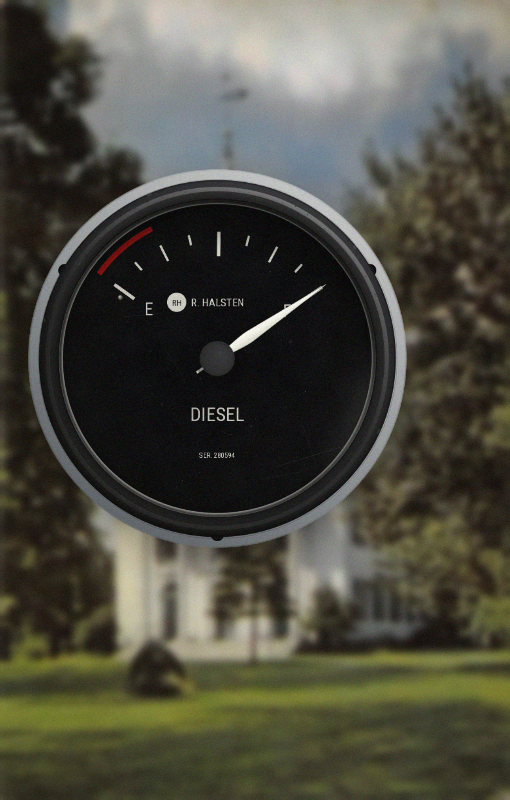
**1**
